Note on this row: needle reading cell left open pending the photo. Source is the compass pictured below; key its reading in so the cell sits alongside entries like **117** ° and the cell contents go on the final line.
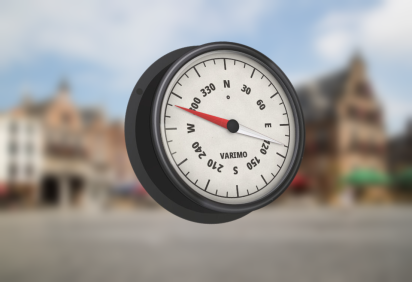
**290** °
